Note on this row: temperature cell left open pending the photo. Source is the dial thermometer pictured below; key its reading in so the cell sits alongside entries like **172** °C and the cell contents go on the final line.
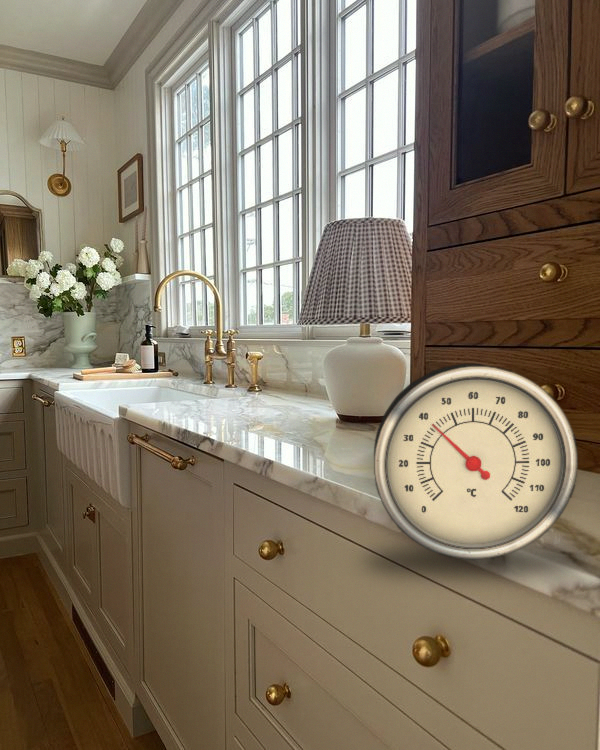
**40** °C
